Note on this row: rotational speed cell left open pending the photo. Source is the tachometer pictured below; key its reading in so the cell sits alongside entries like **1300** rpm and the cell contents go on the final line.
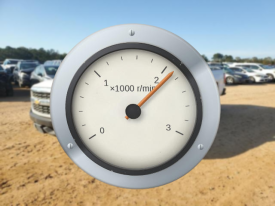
**2100** rpm
